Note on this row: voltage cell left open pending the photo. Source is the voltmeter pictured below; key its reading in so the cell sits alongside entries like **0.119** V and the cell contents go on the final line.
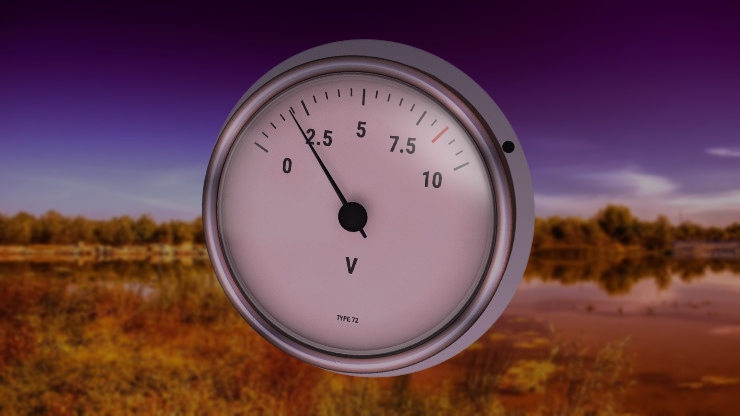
**2** V
